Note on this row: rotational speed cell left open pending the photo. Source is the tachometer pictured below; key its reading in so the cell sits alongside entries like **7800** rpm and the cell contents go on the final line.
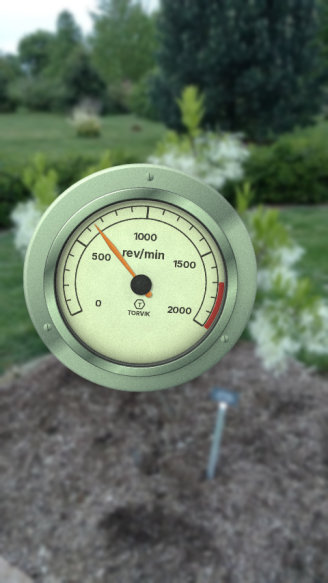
**650** rpm
